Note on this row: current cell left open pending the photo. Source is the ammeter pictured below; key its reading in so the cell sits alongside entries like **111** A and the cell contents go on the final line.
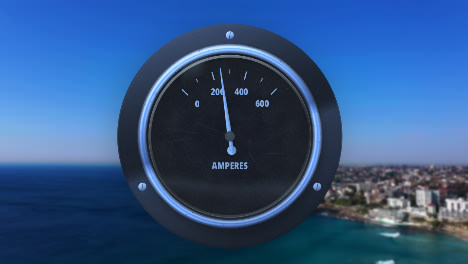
**250** A
